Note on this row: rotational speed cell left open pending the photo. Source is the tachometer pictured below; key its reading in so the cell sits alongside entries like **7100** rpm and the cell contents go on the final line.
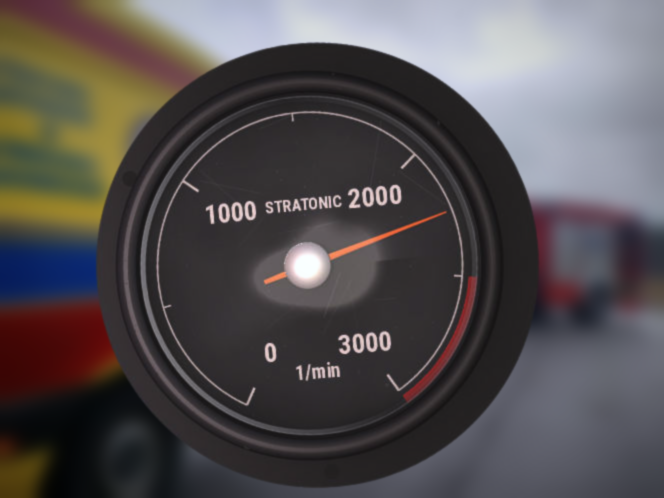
**2250** rpm
